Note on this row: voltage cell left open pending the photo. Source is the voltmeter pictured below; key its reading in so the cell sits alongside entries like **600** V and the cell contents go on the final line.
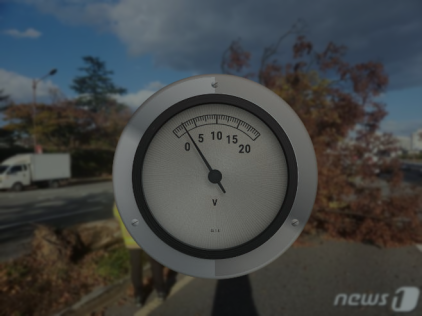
**2.5** V
